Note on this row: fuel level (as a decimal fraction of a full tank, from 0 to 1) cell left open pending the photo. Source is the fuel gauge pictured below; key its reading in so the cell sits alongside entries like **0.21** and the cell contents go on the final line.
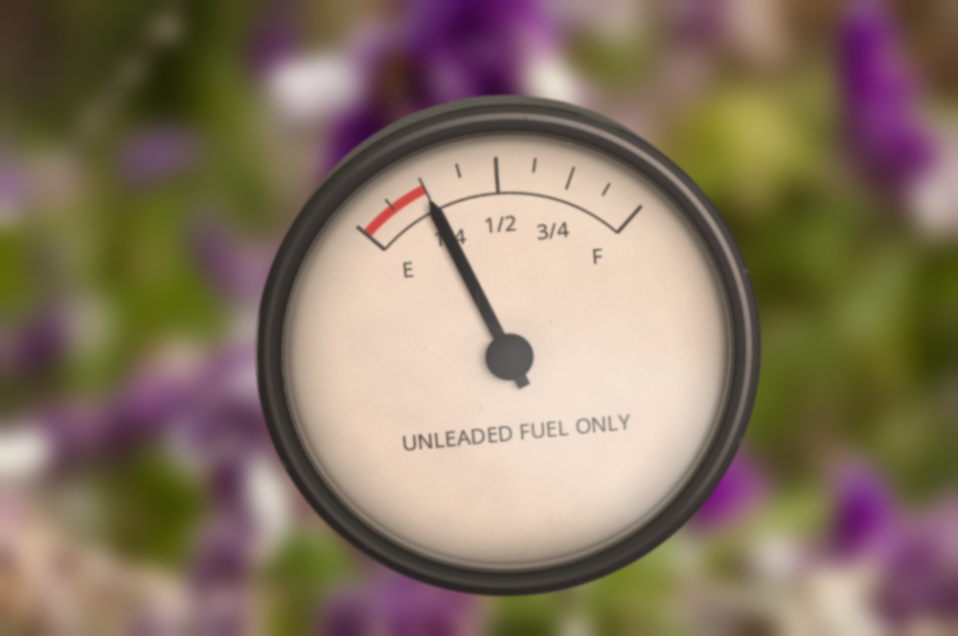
**0.25**
